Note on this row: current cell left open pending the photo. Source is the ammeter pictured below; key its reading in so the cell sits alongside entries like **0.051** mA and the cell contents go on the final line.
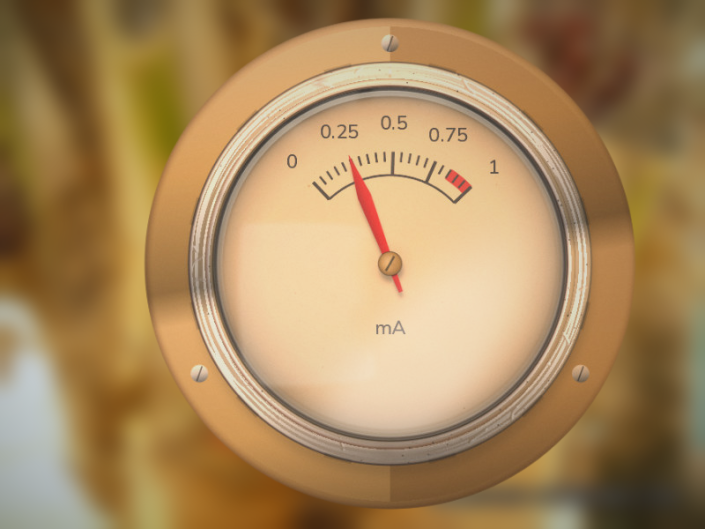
**0.25** mA
